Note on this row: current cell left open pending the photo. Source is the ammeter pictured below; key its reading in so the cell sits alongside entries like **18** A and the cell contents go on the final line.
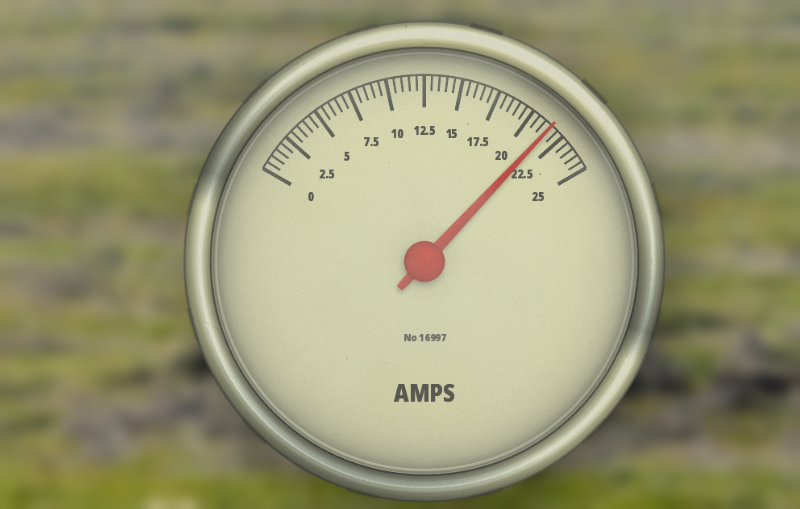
**21.5** A
